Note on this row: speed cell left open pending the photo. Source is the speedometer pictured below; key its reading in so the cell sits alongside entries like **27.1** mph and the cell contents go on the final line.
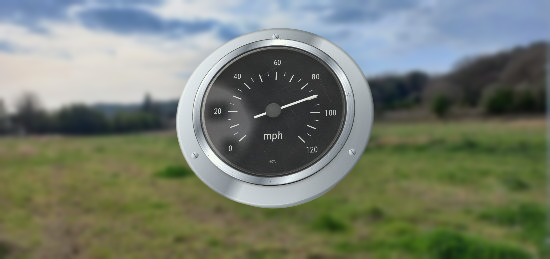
**90** mph
